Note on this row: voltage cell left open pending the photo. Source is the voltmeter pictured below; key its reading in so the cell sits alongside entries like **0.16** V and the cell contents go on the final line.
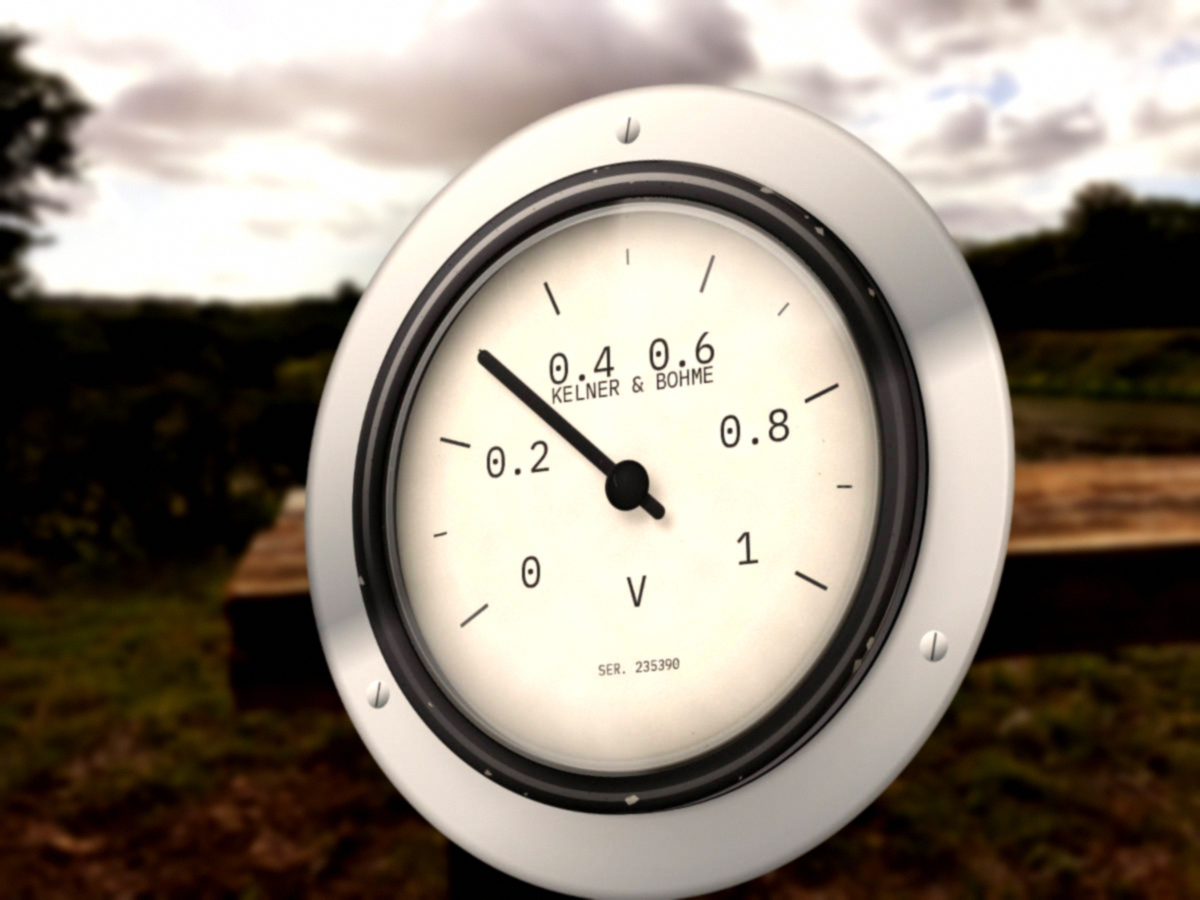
**0.3** V
